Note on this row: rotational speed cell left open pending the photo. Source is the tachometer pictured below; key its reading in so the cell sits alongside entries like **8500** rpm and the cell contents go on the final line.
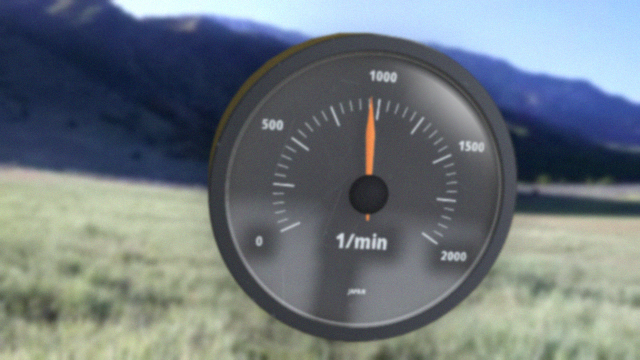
**950** rpm
